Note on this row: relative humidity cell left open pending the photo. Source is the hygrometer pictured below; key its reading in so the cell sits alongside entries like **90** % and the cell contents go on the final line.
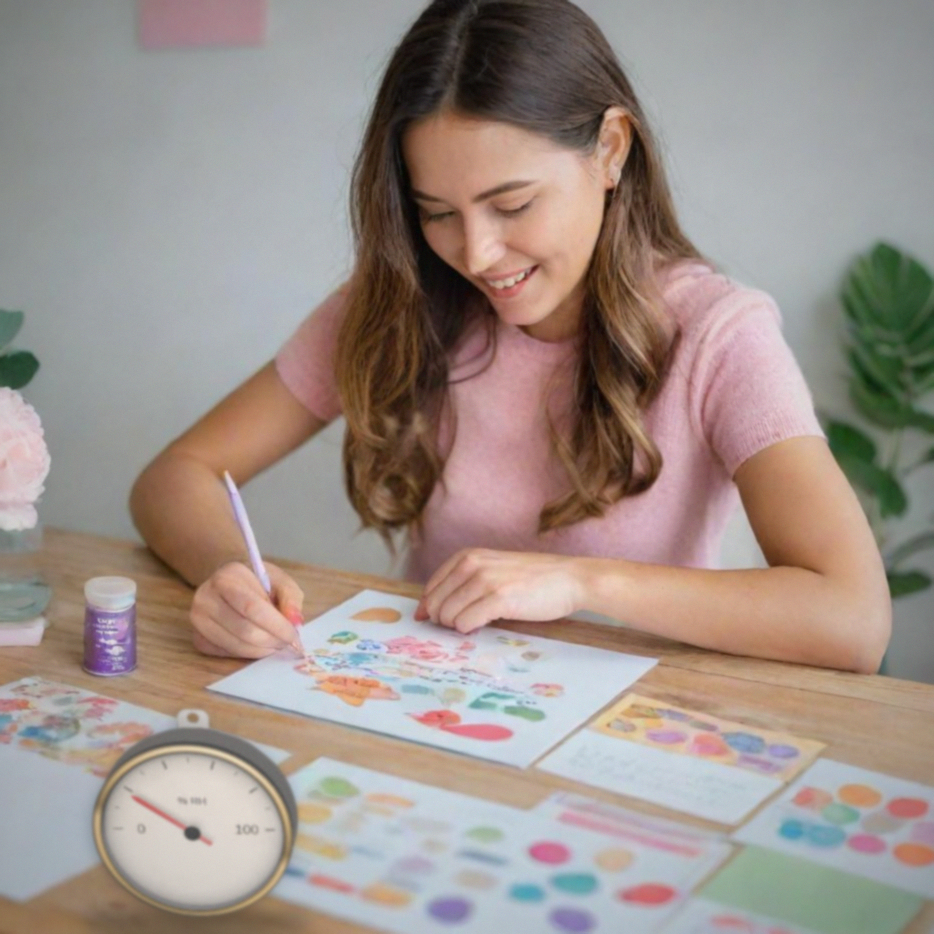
**20** %
